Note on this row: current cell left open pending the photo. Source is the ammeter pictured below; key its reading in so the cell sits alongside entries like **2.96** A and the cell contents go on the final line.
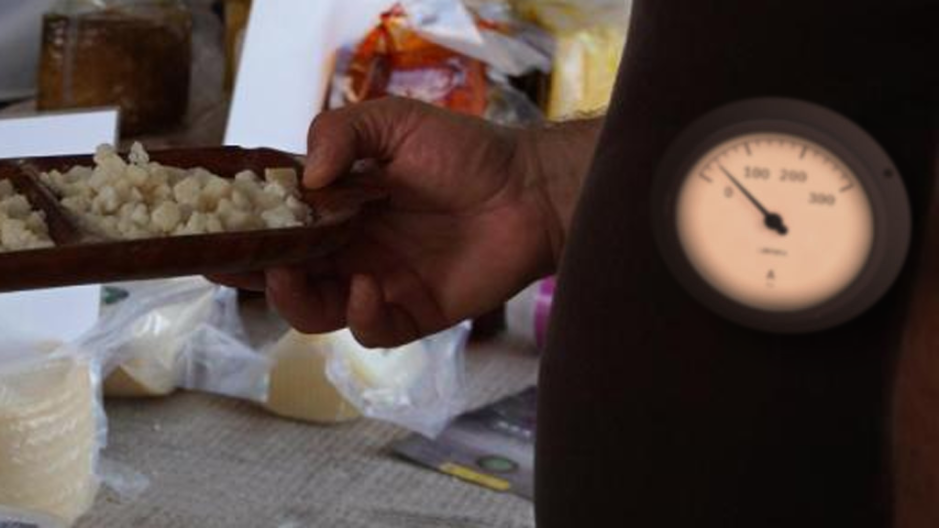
**40** A
